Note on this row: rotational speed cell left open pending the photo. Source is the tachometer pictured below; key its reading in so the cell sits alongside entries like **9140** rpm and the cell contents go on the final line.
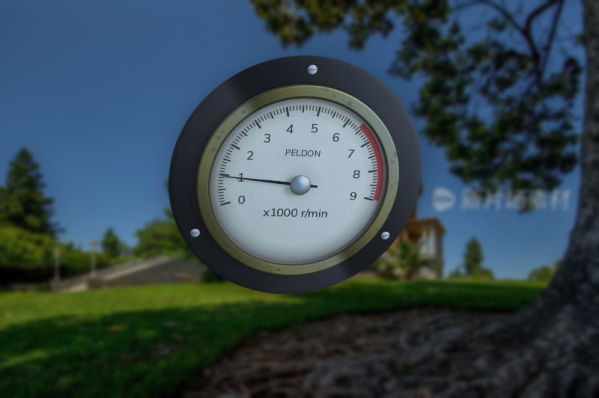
**1000** rpm
